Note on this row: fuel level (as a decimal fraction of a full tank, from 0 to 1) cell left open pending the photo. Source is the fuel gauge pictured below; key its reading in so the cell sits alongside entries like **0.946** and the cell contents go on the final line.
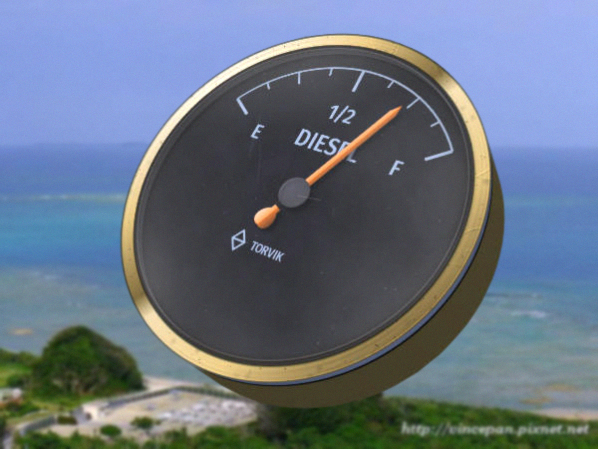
**0.75**
